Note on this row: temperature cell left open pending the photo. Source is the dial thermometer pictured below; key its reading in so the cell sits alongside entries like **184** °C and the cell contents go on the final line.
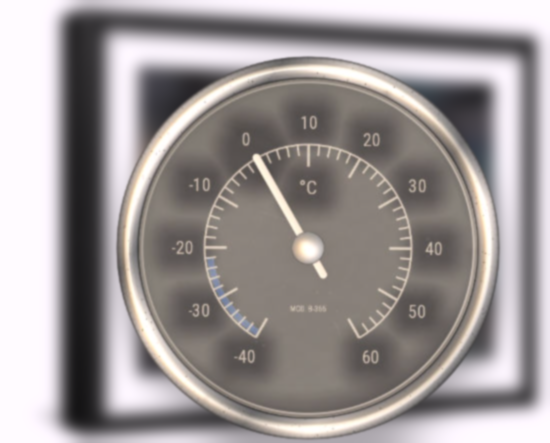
**0** °C
